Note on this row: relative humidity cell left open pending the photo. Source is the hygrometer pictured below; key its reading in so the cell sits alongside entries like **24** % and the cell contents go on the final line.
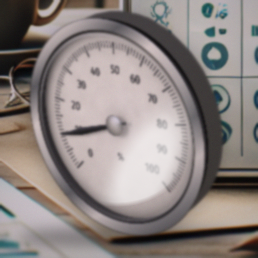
**10** %
